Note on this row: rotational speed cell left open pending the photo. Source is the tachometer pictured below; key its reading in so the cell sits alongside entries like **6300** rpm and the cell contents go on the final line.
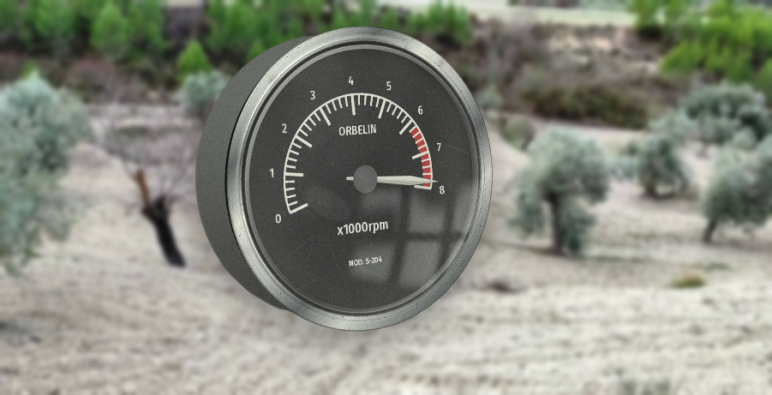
**7800** rpm
